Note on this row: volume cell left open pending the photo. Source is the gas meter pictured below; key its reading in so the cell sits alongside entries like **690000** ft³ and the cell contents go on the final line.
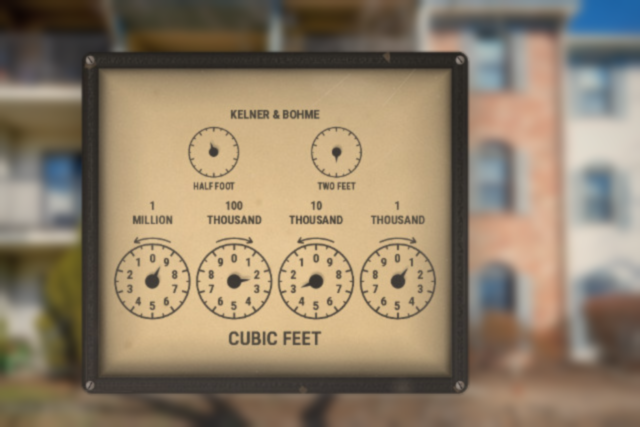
**923100** ft³
